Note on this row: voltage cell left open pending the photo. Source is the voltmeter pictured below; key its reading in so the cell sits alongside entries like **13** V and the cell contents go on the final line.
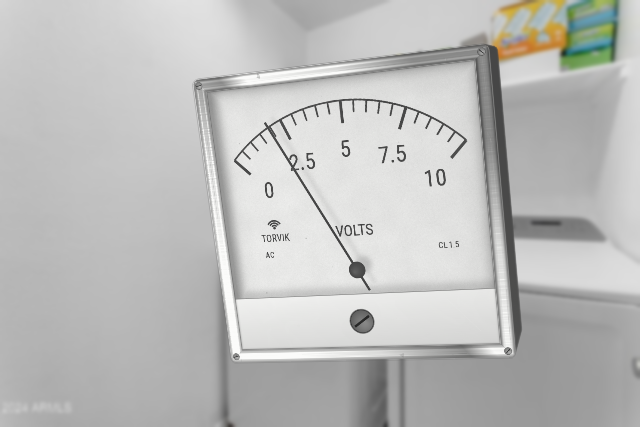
**2** V
